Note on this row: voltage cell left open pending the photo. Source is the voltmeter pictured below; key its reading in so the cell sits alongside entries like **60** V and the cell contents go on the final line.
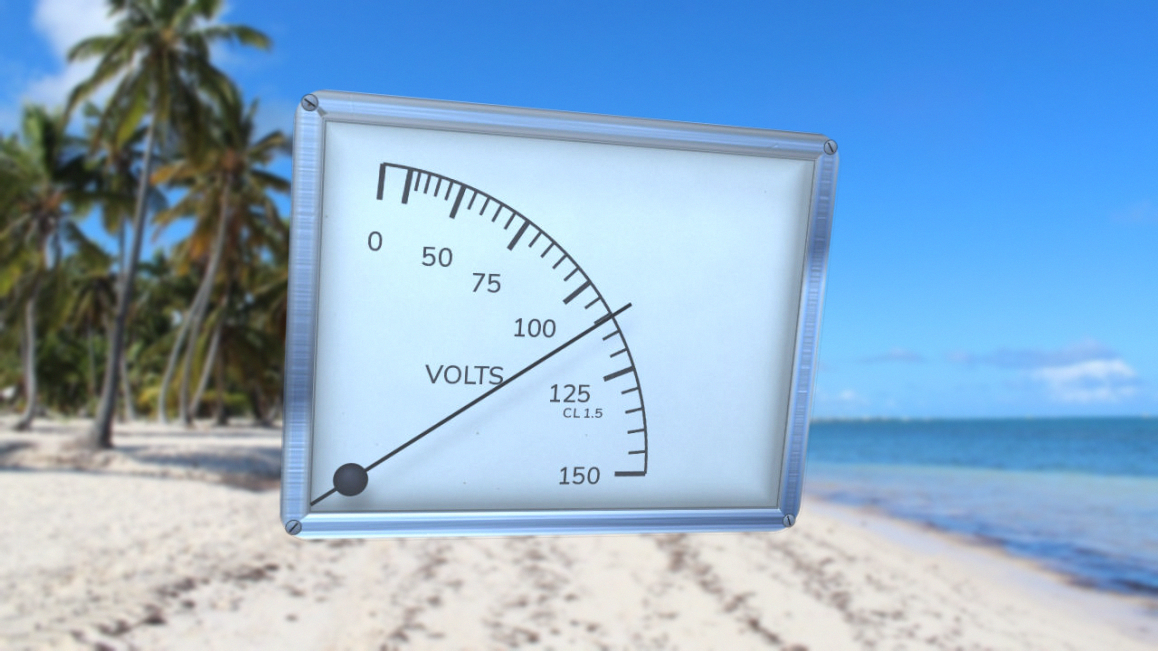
**110** V
